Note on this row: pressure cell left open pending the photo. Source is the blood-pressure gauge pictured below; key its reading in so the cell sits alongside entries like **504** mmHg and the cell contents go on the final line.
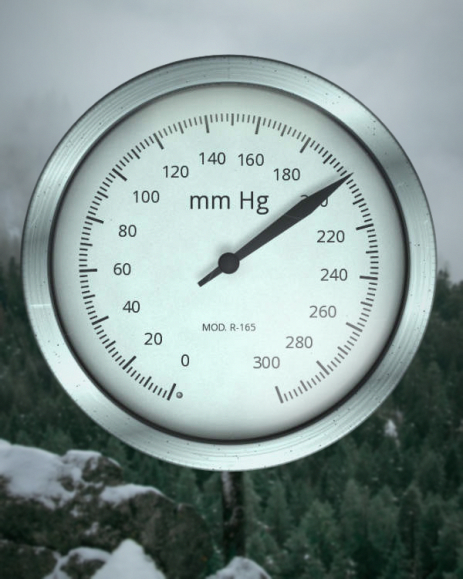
**200** mmHg
